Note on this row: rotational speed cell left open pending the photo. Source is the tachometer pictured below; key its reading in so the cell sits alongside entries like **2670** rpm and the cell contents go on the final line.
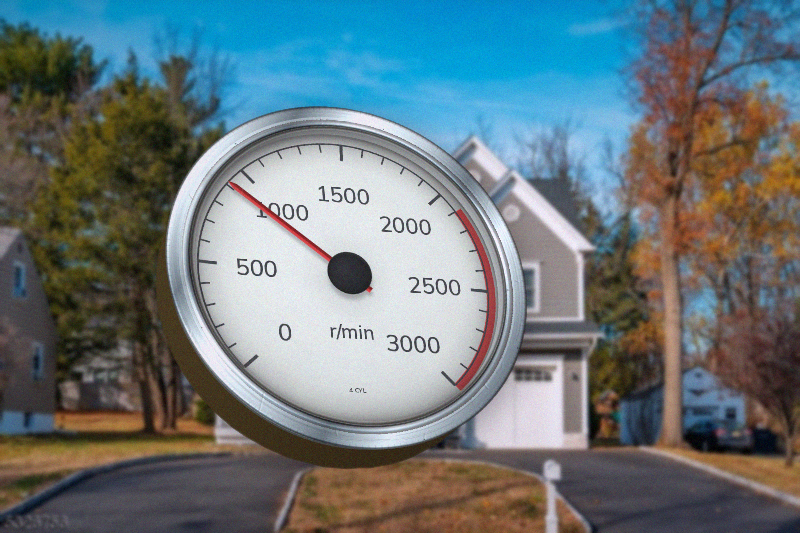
**900** rpm
